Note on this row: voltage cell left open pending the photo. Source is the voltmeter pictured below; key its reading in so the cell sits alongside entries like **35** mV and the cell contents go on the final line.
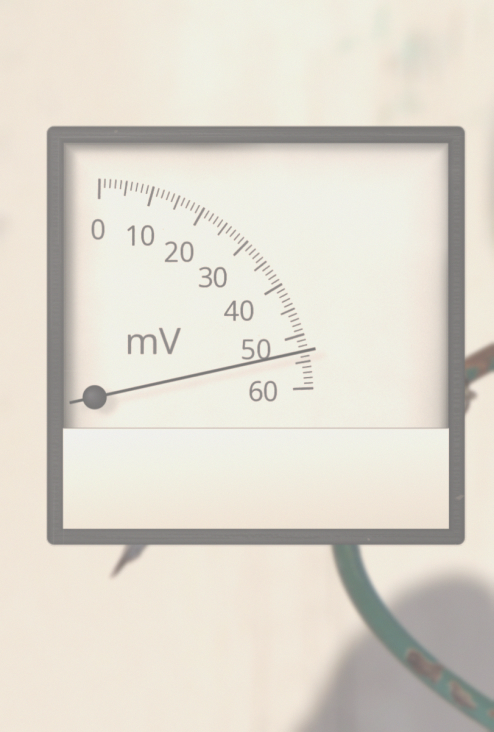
**53** mV
